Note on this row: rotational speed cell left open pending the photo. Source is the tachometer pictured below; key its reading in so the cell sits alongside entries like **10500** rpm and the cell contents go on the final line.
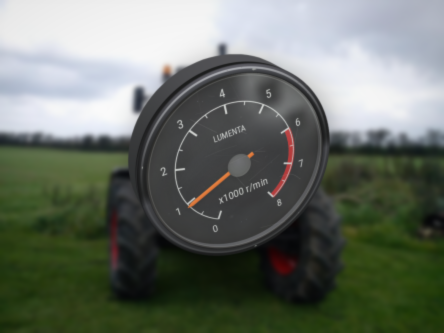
**1000** rpm
